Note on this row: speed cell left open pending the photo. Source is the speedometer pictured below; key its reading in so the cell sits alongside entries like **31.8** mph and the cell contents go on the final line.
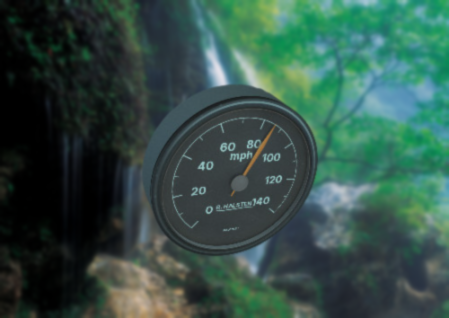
**85** mph
